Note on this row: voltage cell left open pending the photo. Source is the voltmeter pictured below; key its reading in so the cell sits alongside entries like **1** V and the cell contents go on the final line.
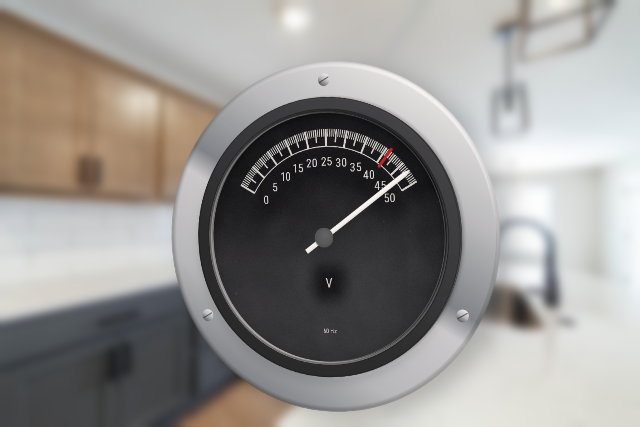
**47.5** V
